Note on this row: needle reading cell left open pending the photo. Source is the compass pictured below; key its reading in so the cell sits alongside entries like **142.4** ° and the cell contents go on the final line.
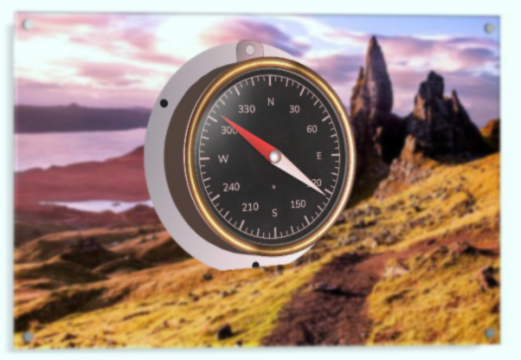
**305** °
